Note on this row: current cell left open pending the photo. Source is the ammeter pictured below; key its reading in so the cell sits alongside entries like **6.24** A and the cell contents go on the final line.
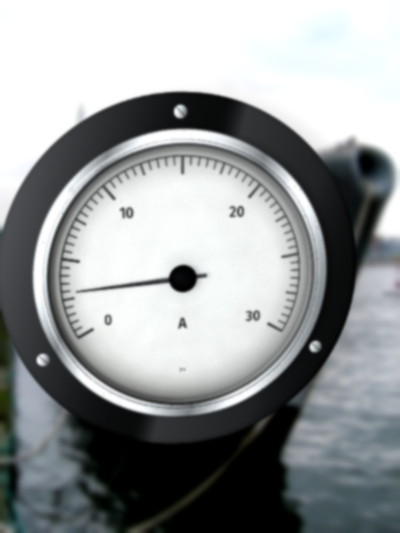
**3** A
